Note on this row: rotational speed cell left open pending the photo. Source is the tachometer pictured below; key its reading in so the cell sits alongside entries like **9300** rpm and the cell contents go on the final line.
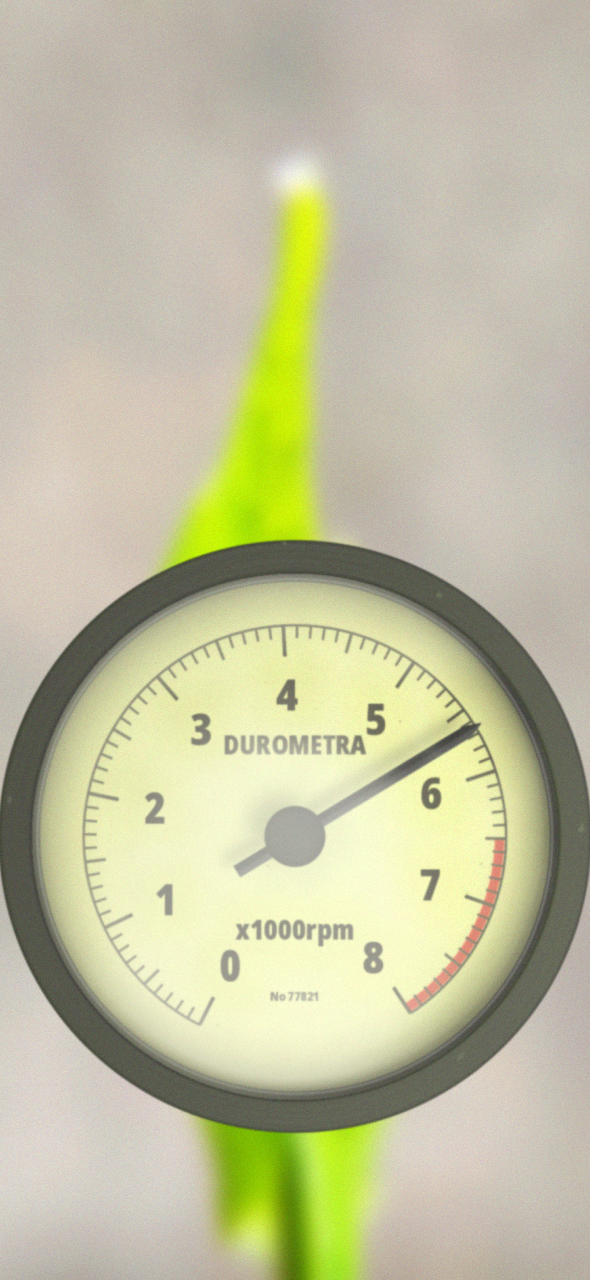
**5650** rpm
